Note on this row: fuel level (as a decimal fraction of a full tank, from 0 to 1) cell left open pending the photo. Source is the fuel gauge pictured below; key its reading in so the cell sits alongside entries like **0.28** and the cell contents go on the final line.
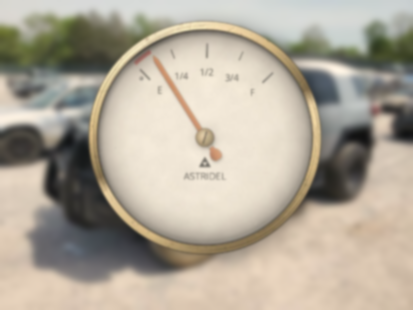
**0.125**
